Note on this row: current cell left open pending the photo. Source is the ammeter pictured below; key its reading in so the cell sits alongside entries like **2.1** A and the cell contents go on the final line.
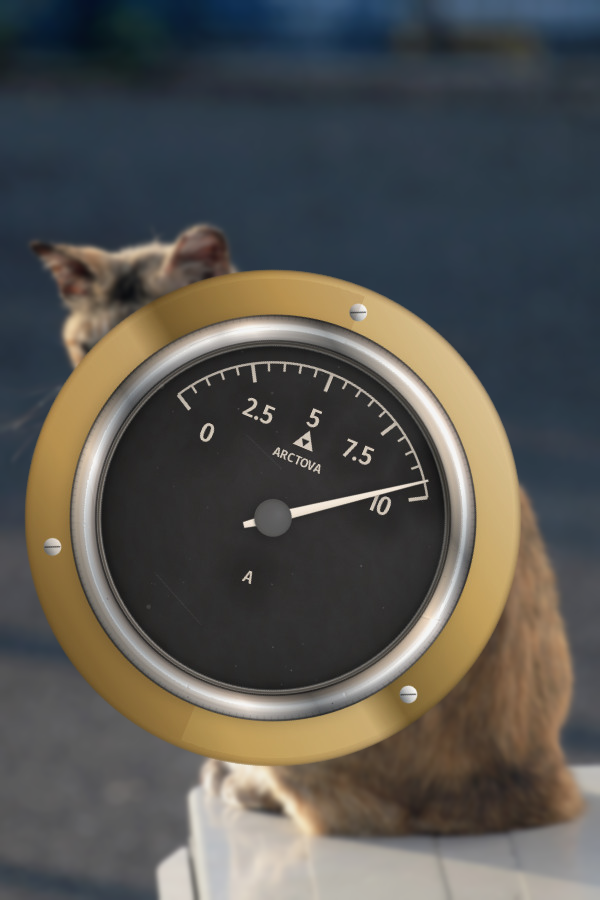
**9.5** A
